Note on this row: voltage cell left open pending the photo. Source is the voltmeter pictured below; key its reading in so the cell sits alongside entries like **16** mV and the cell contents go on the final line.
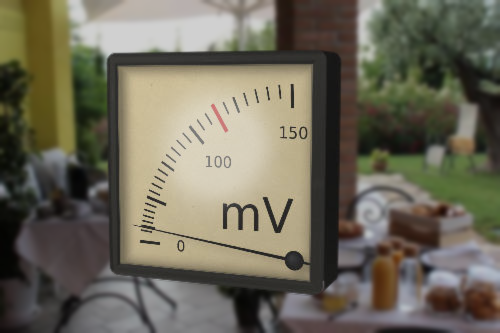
**25** mV
